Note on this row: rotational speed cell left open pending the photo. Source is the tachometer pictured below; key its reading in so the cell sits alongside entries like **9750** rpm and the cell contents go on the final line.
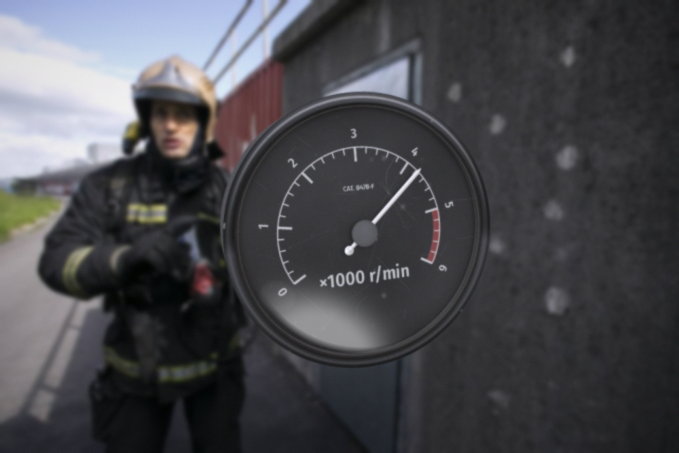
**4200** rpm
